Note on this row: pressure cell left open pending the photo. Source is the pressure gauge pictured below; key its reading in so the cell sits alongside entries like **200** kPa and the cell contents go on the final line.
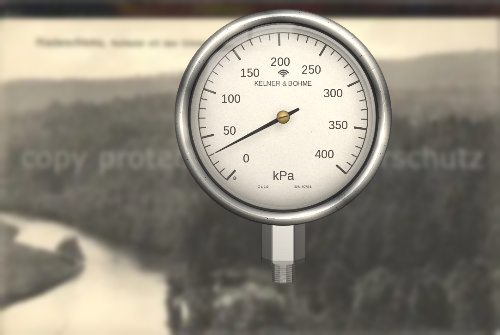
**30** kPa
